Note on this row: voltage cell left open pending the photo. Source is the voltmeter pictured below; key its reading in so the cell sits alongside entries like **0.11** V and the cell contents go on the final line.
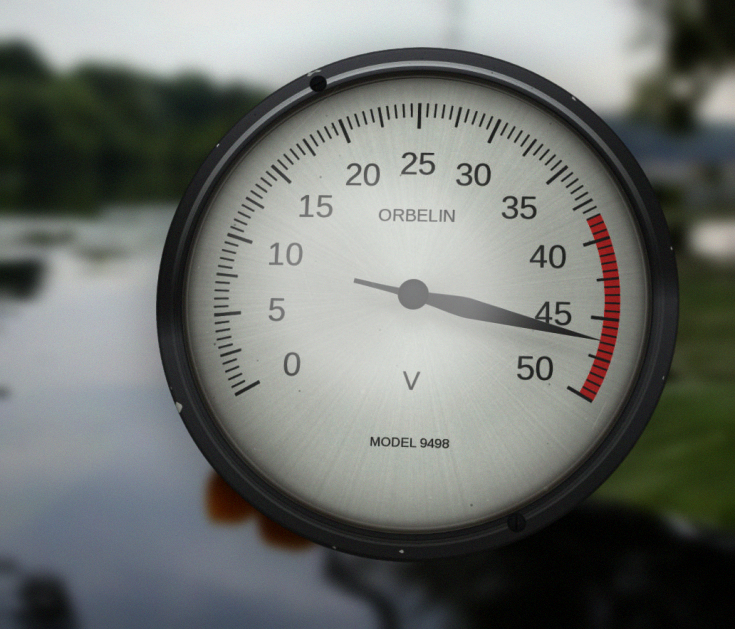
**46.5** V
